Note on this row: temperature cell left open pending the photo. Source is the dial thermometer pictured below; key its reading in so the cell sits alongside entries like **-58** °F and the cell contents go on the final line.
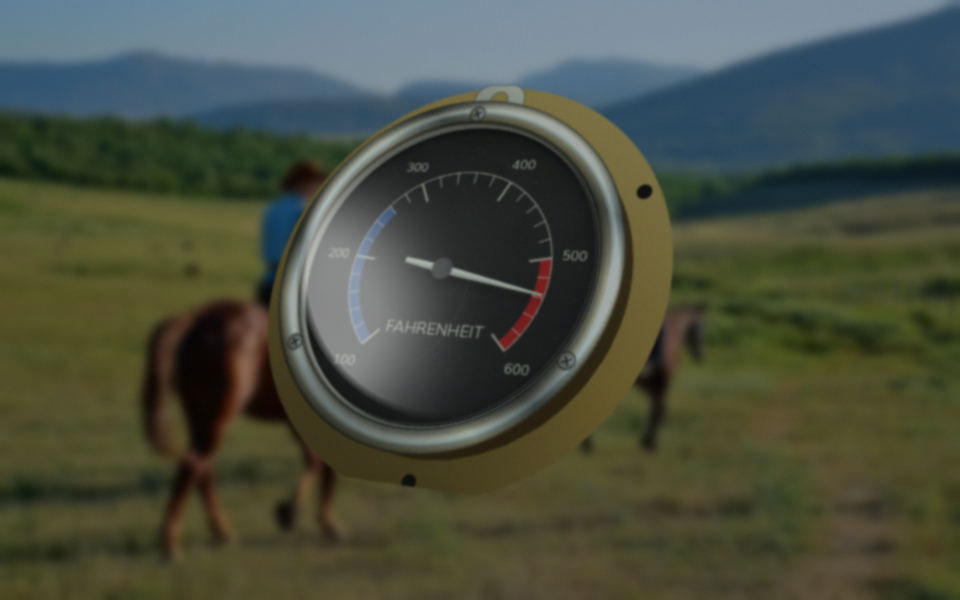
**540** °F
